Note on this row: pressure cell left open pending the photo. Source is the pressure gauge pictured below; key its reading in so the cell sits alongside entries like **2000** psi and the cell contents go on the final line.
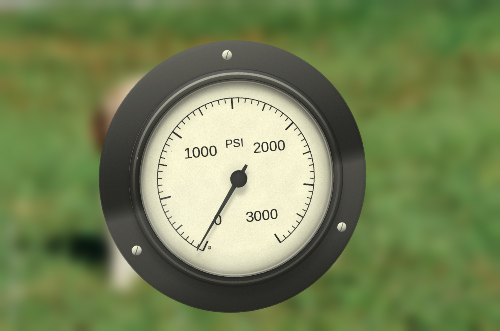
**50** psi
